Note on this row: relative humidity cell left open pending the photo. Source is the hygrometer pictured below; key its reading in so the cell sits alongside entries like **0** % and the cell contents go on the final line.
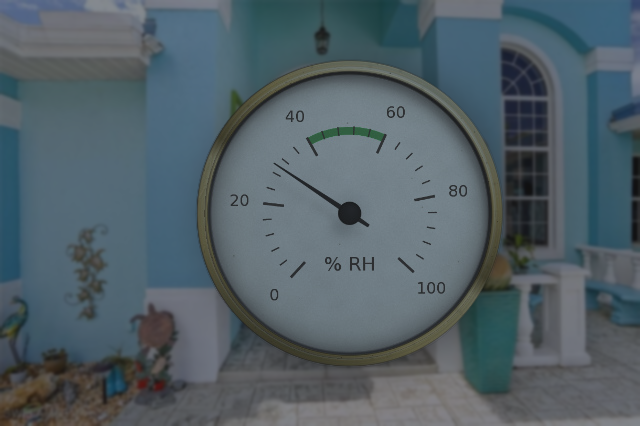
**30** %
